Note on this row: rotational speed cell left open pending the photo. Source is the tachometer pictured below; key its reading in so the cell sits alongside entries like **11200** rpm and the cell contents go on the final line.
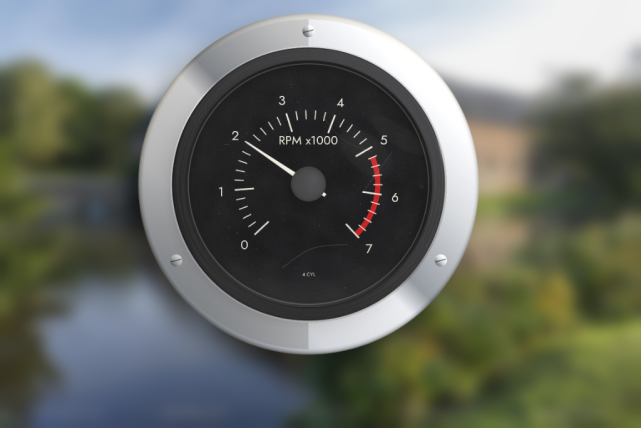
**2000** rpm
